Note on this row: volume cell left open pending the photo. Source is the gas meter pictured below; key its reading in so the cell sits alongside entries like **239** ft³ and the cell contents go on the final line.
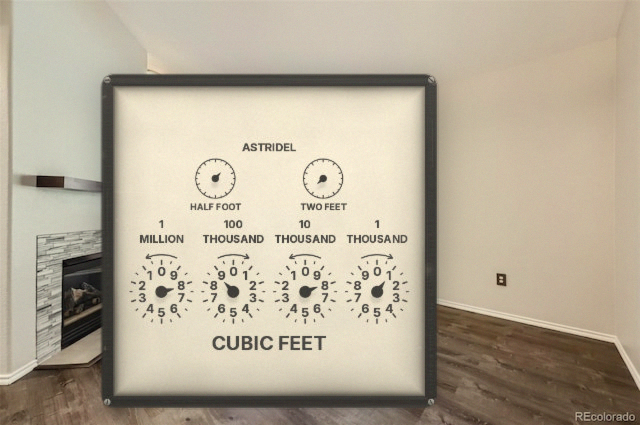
**788100** ft³
